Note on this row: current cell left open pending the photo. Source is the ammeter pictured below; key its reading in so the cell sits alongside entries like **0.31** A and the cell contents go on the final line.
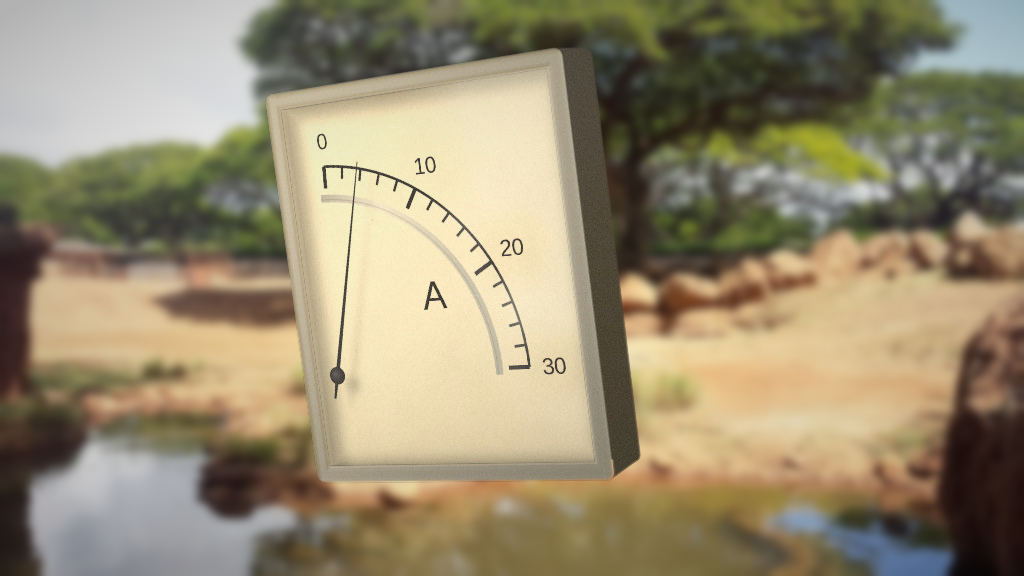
**4** A
